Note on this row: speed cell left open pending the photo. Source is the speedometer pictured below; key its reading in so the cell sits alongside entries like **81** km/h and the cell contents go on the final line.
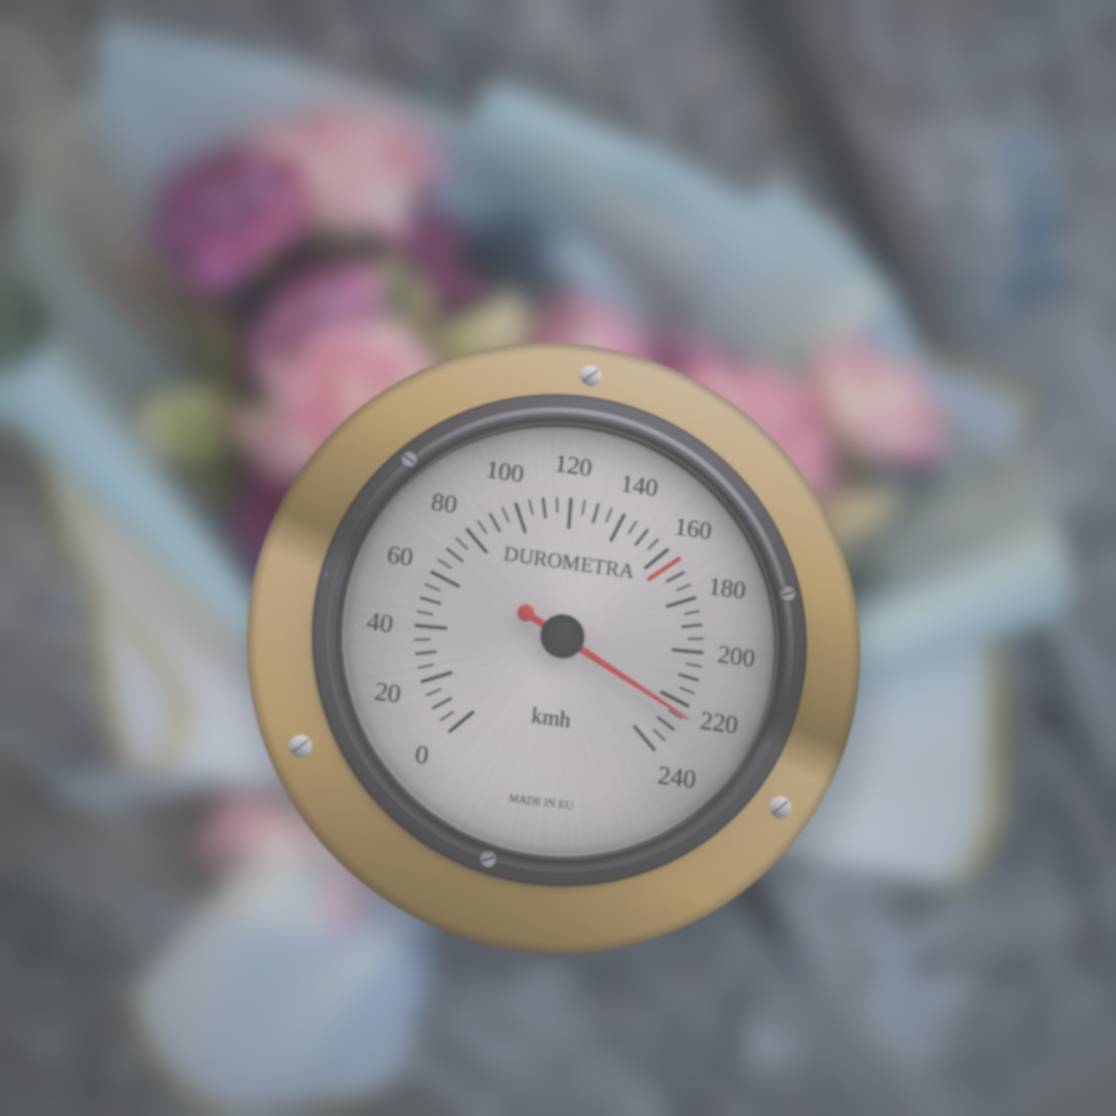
**225** km/h
